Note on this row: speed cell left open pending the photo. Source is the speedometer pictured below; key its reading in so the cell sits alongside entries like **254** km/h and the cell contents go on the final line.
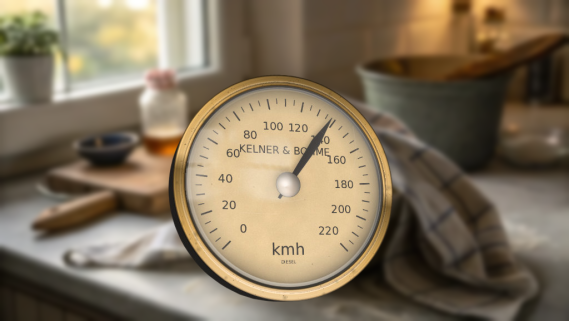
**137.5** km/h
